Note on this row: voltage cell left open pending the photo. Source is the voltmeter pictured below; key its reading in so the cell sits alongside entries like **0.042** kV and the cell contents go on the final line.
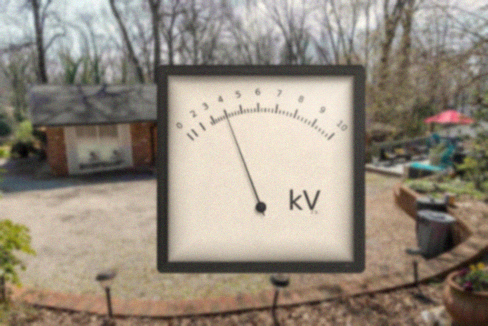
**4** kV
